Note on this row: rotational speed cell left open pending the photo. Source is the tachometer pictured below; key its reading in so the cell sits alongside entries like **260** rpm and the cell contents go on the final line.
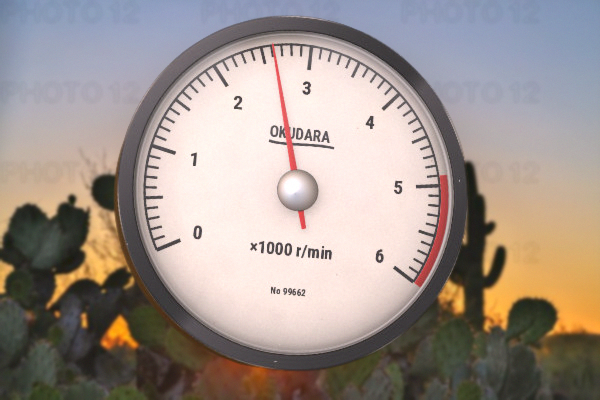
**2600** rpm
